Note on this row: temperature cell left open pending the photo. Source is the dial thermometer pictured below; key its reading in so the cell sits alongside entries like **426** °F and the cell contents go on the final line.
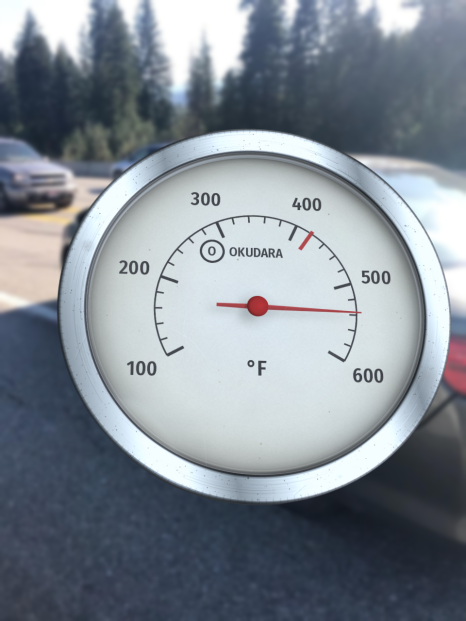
**540** °F
